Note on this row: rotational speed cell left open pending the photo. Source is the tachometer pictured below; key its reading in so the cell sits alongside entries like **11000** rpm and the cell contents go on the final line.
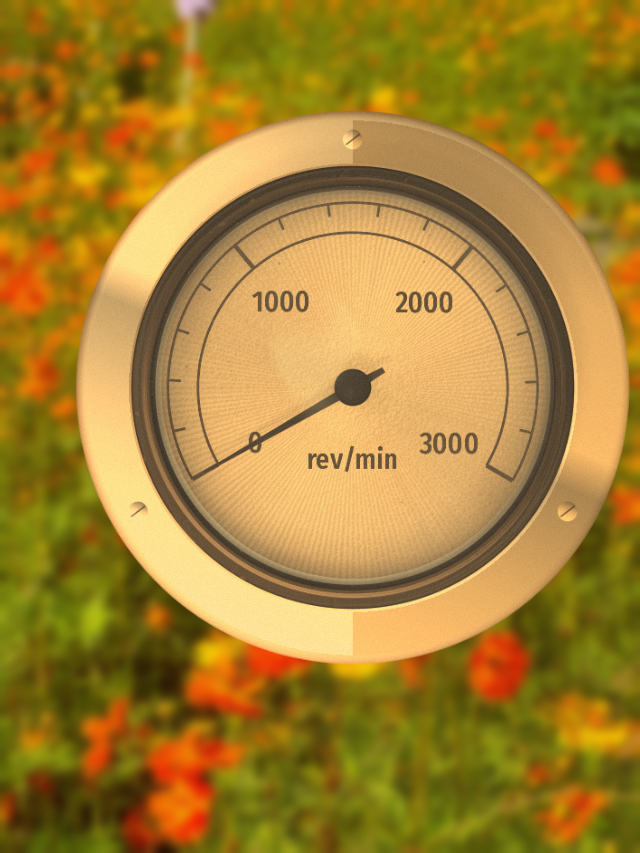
**0** rpm
